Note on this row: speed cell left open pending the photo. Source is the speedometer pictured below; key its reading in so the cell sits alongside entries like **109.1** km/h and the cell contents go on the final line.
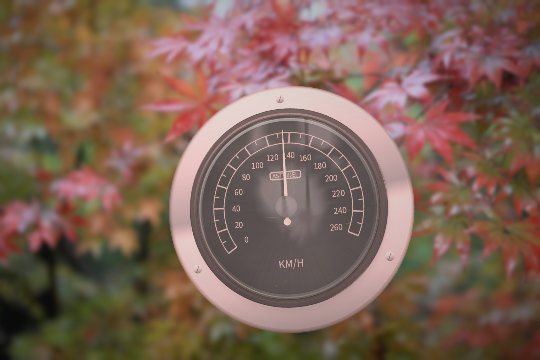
**135** km/h
